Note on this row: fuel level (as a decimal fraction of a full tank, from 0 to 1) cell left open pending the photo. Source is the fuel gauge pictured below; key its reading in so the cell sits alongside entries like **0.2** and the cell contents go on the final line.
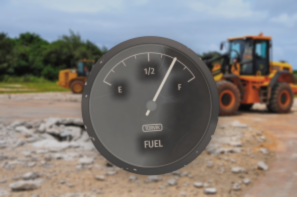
**0.75**
